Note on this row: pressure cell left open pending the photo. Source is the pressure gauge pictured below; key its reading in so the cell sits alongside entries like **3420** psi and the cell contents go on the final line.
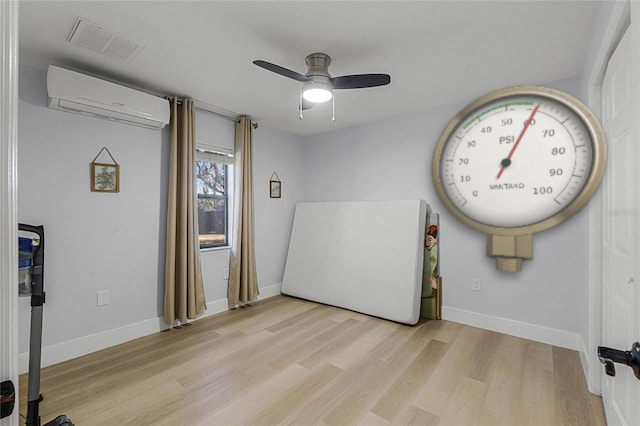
**60** psi
